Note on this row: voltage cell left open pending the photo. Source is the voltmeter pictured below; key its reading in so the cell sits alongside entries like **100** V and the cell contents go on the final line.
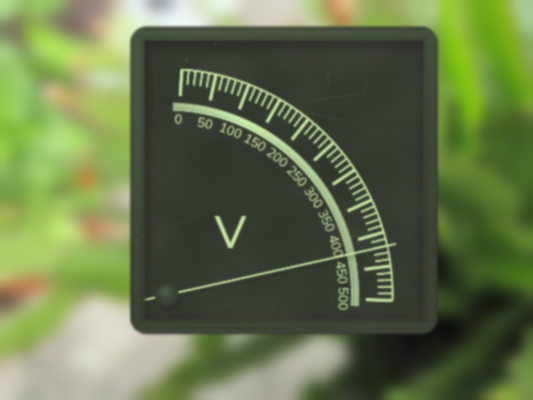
**420** V
